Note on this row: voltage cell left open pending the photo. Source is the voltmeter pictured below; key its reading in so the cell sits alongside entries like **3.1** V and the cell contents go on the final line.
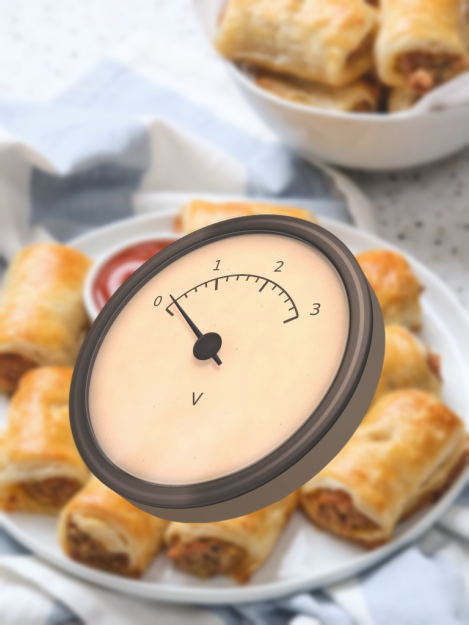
**0.2** V
